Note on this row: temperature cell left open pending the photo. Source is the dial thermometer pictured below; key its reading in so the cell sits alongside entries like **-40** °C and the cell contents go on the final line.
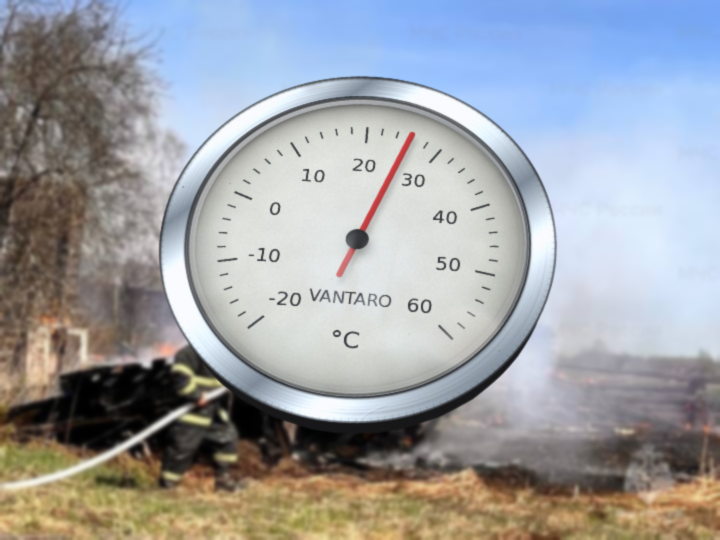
**26** °C
